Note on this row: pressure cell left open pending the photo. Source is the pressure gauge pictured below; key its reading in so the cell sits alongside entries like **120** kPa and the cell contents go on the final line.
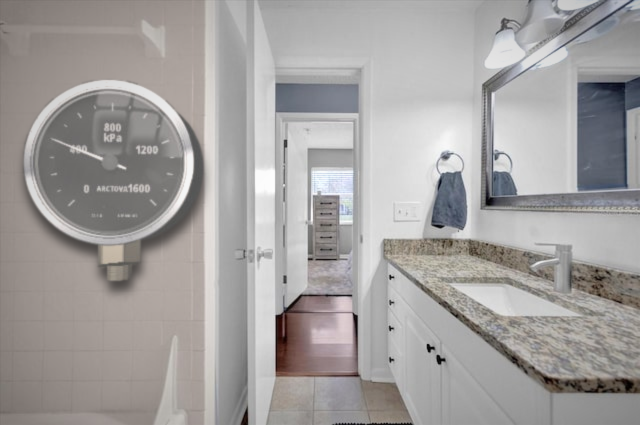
**400** kPa
